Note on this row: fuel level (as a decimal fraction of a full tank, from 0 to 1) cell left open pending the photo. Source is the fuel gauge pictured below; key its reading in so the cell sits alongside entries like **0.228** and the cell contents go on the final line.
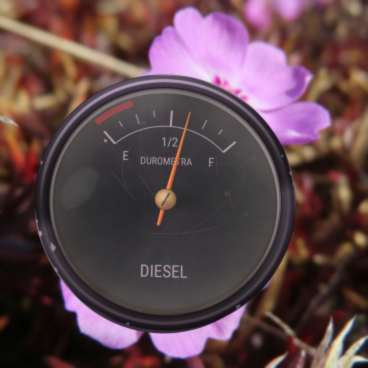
**0.625**
